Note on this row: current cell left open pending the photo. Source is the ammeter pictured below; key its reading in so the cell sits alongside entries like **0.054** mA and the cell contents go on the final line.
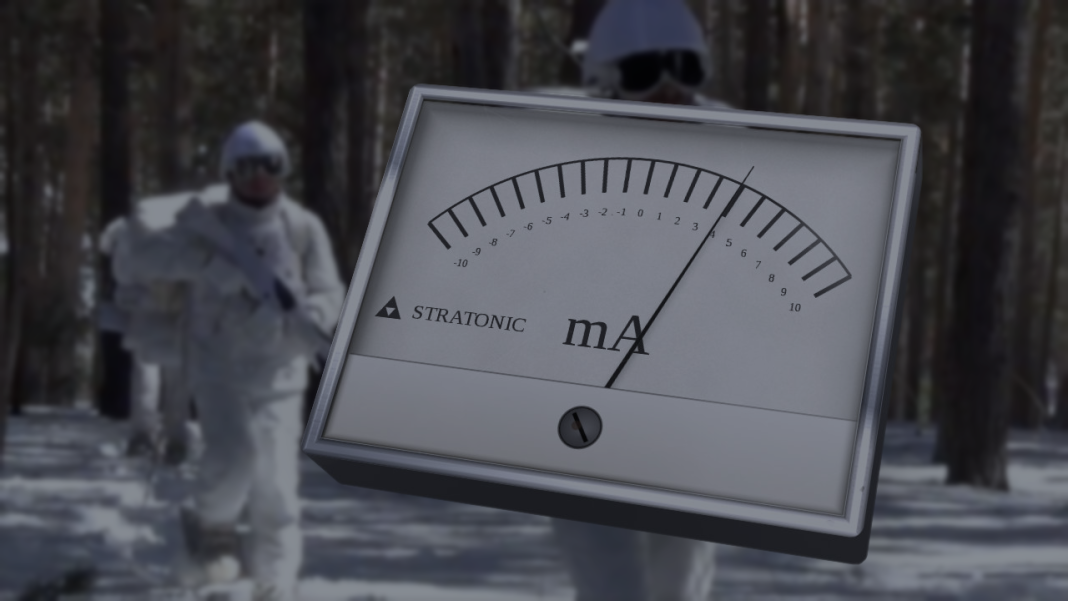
**4** mA
